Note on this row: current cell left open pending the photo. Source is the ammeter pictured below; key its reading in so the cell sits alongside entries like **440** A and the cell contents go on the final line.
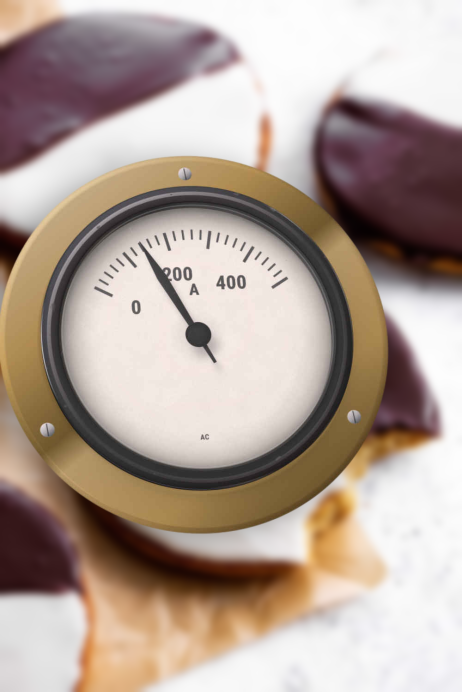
**140** A
